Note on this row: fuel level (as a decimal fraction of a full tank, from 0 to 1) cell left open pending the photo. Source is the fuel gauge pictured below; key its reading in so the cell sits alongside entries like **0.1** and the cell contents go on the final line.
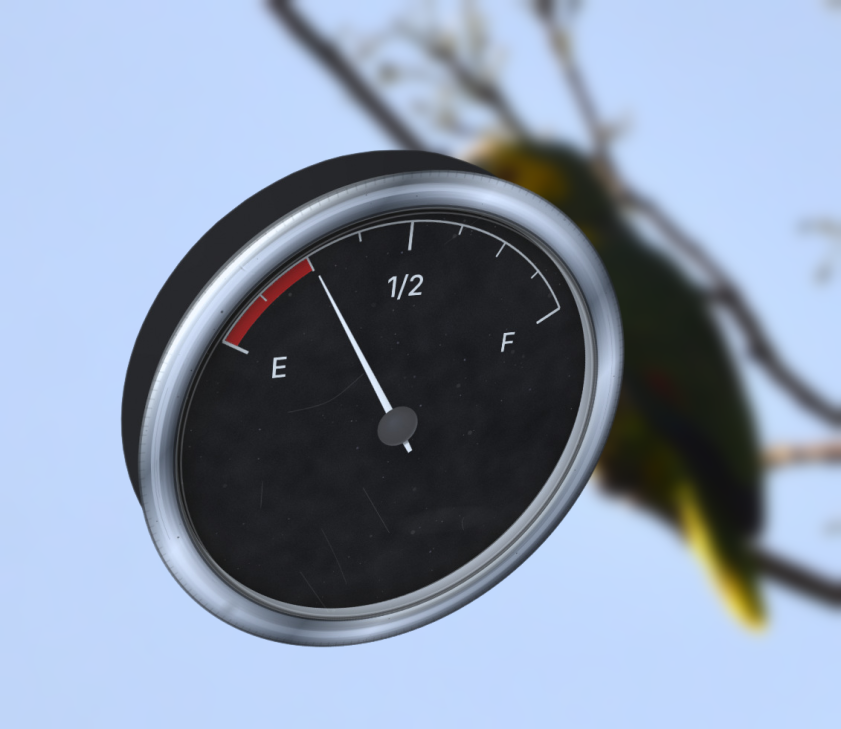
**0.25**
